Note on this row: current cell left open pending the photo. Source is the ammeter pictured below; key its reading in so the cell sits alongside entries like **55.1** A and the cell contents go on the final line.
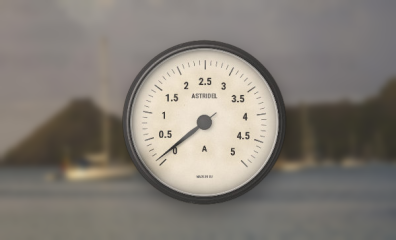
**0.1** A
